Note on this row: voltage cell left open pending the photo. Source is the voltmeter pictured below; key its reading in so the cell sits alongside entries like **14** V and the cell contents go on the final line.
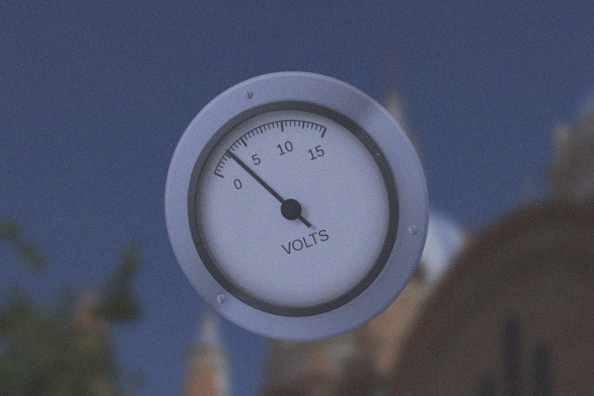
**3** V
